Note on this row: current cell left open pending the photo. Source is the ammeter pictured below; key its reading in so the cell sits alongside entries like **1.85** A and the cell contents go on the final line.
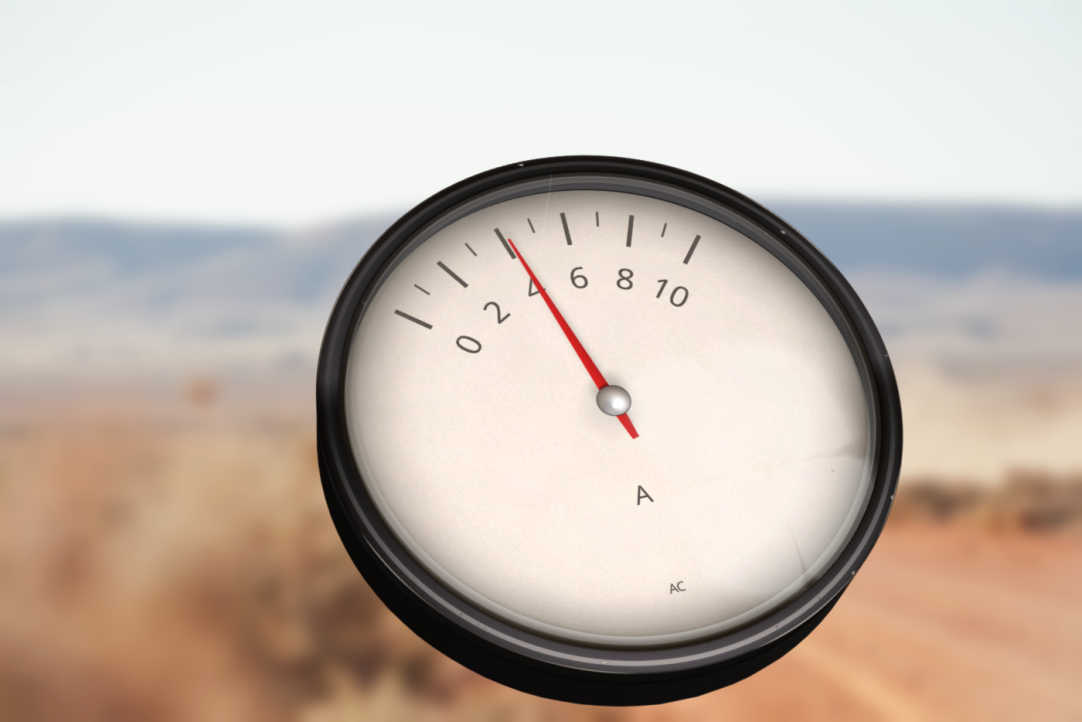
**4** A
